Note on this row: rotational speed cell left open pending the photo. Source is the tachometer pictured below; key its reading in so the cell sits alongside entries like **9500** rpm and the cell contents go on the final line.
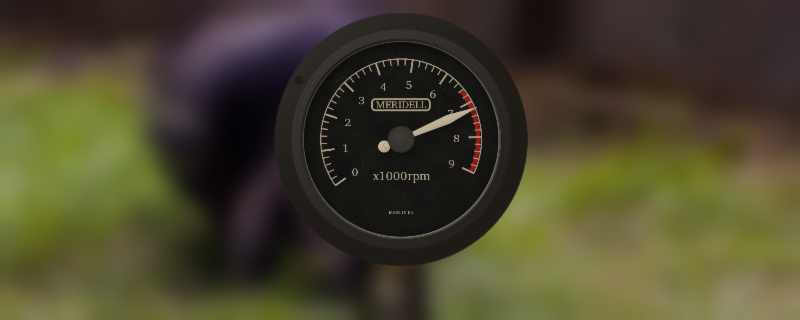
**7200** rpm
